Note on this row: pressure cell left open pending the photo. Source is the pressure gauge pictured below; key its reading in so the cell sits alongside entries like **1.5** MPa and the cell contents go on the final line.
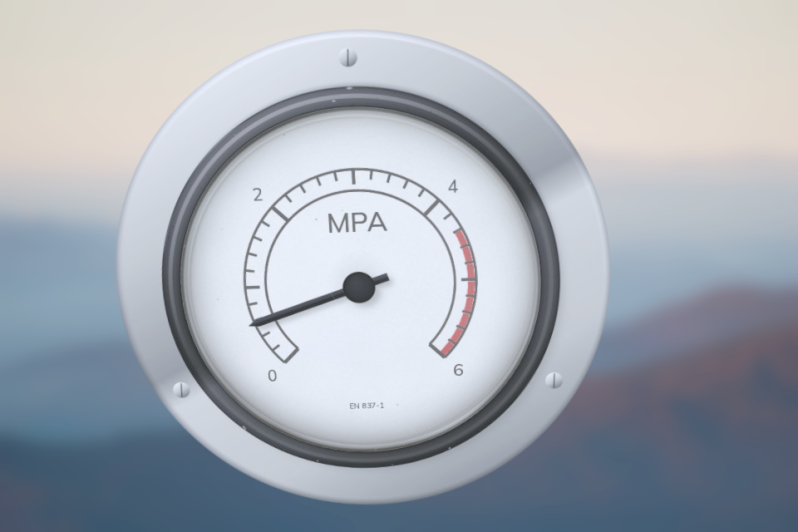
**0.6** MPa
